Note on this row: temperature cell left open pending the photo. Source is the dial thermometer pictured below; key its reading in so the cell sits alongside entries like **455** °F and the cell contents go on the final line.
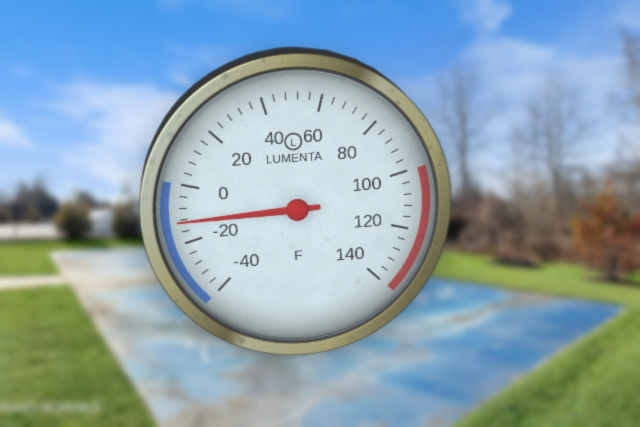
**-12** °F
